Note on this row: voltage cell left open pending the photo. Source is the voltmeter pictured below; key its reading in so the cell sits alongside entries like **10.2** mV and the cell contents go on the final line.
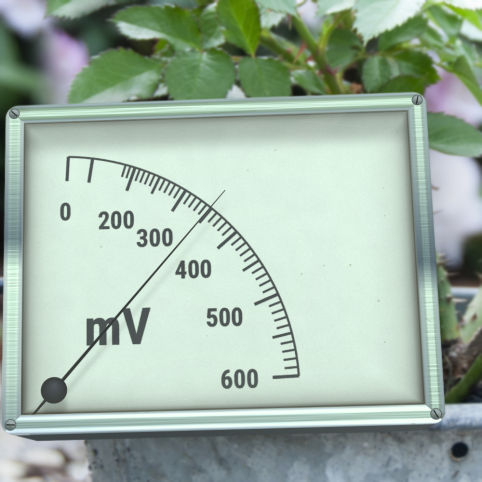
**350** mV
